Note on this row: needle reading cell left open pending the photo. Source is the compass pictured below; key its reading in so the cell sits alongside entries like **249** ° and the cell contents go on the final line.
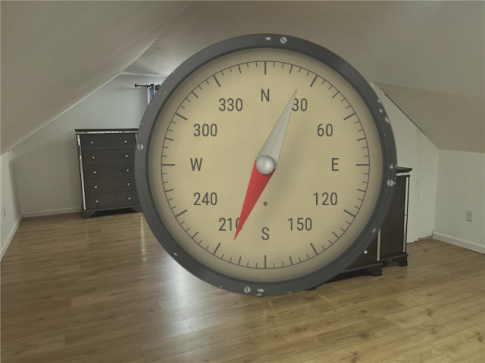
**202.5** °
